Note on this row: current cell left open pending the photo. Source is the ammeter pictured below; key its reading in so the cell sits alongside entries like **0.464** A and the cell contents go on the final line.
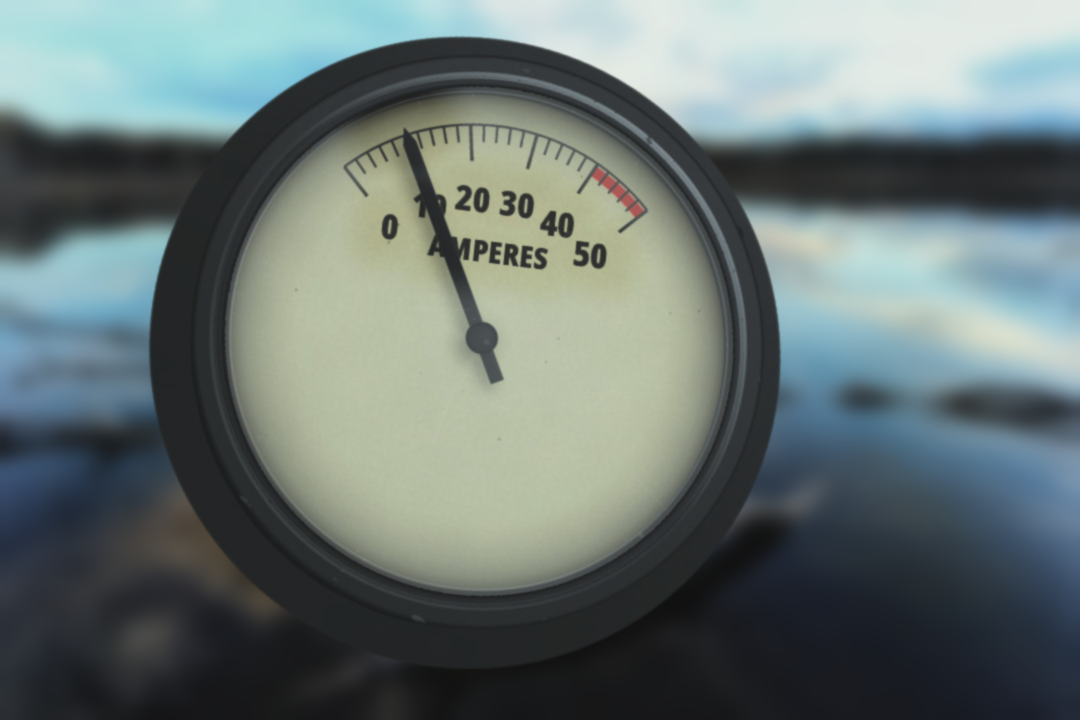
**10** A
